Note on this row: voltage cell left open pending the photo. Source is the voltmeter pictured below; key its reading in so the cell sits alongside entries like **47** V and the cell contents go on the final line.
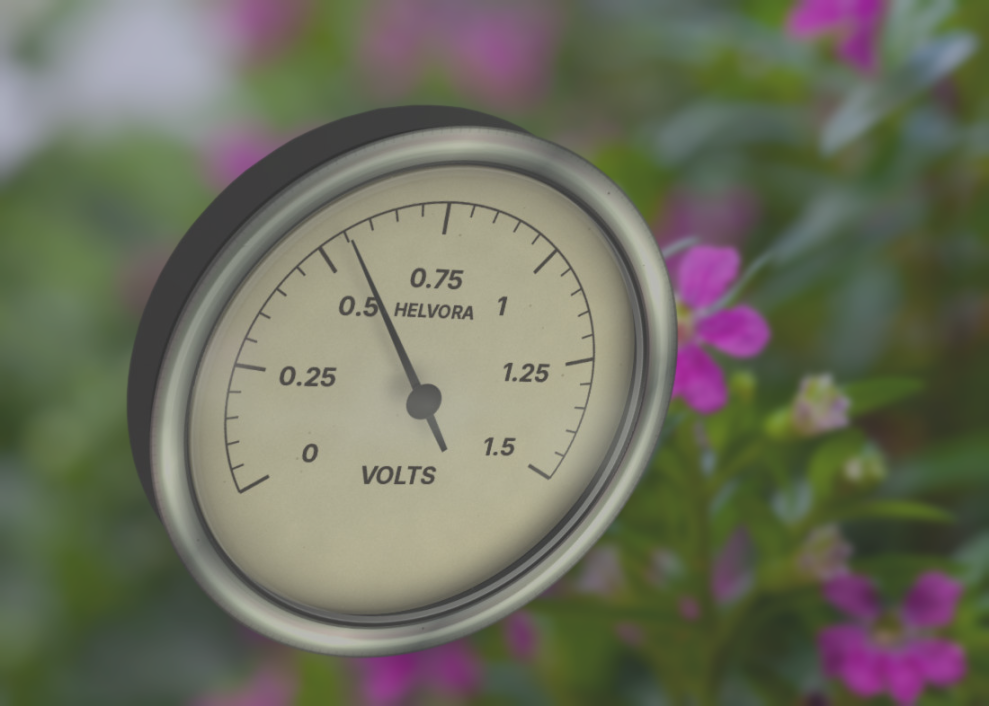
**0.55** V
